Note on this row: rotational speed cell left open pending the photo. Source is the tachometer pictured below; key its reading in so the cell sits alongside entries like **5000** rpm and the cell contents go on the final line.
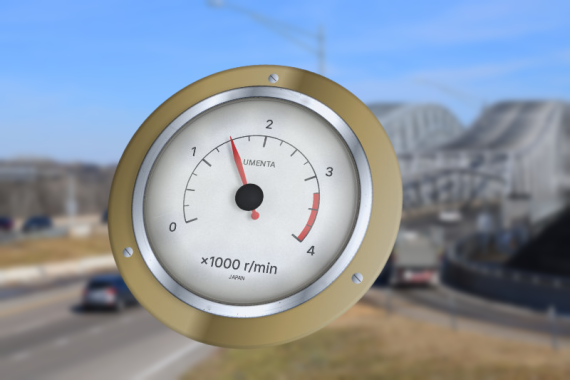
**1500** rpm
